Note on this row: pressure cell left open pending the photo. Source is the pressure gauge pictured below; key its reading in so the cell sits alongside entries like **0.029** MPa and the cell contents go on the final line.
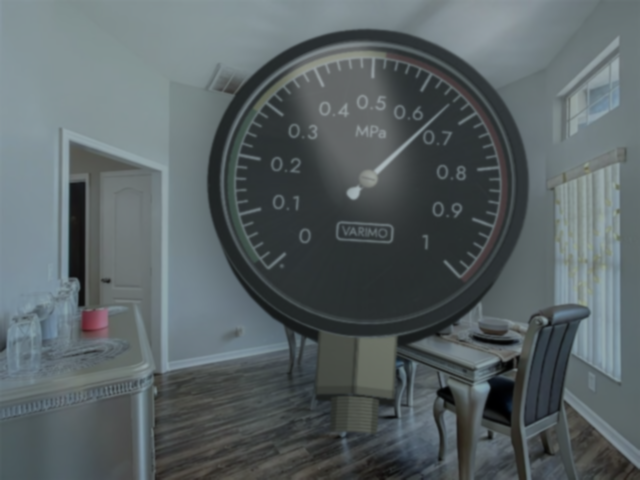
**0.66** MPa
